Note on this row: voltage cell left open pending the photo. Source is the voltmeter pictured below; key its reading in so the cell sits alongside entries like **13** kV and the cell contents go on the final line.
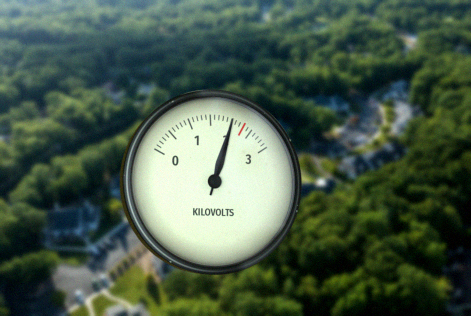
**2** kV
